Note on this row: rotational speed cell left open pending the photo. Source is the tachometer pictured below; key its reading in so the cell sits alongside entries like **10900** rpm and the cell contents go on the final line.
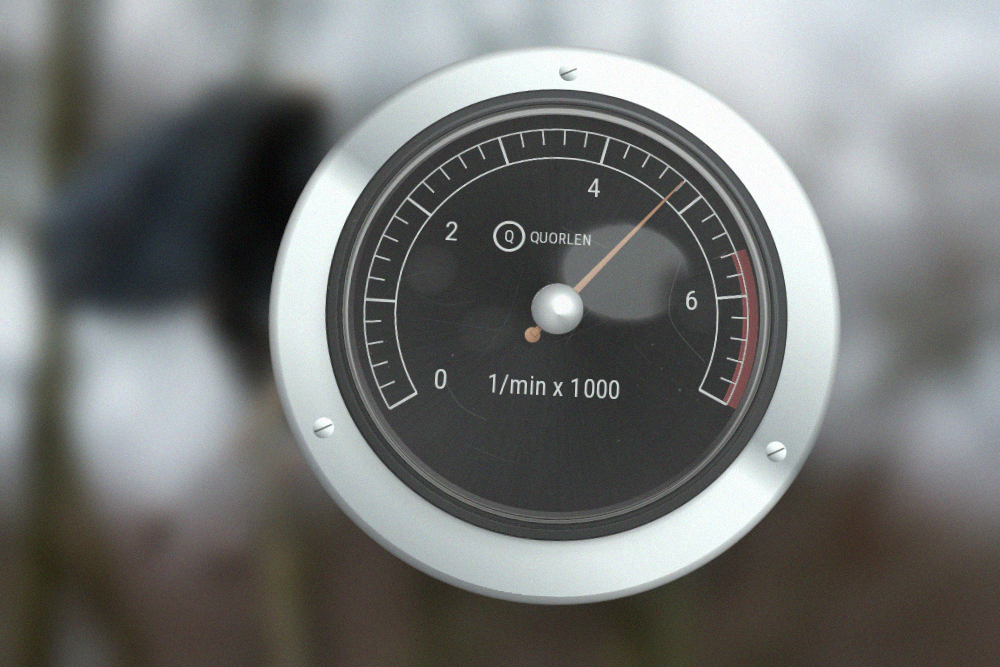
**4800** rpm
